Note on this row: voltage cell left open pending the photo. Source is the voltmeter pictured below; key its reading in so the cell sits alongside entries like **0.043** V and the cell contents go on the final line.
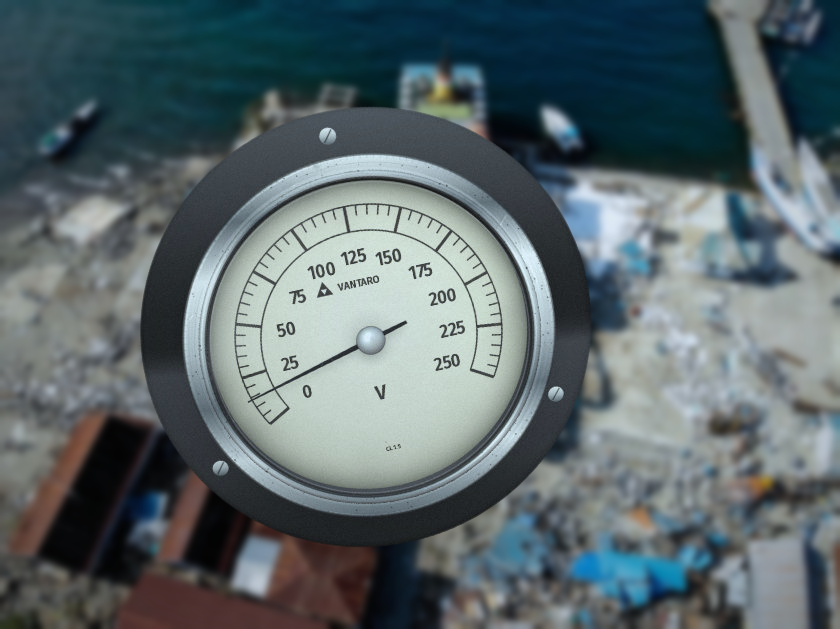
**15** V
